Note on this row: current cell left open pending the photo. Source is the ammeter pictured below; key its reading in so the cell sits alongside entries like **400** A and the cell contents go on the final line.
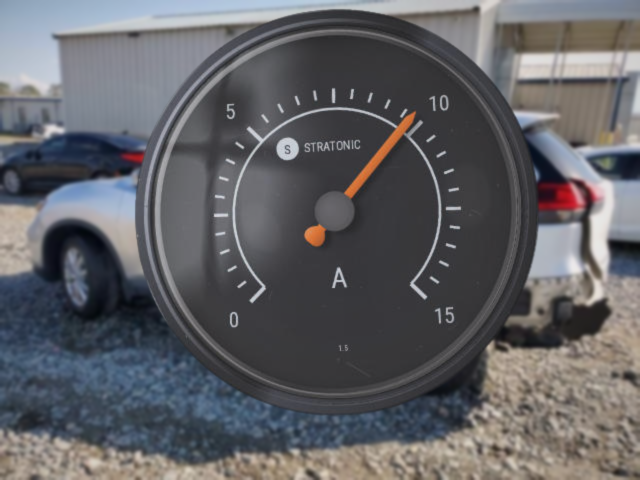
**9.75** A
